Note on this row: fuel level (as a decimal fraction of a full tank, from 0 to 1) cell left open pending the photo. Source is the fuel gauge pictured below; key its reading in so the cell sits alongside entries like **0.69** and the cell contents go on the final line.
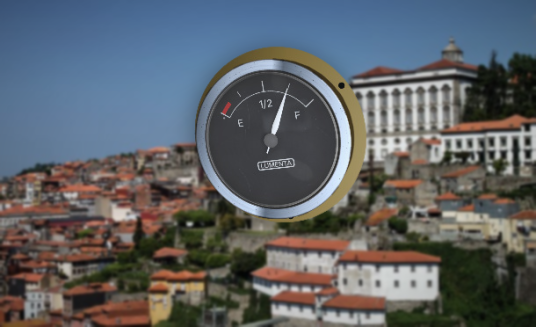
**0.75**
